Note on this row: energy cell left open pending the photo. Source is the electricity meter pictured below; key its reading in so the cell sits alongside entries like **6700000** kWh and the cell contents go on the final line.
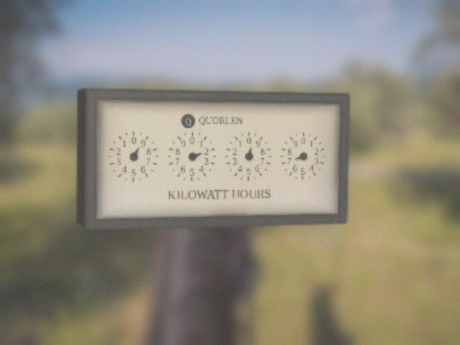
**9197** kWh
